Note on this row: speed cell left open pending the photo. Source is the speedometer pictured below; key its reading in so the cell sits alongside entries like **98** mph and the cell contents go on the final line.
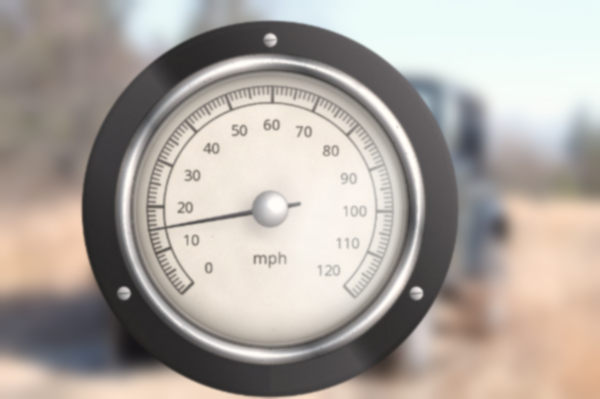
**15** mph
